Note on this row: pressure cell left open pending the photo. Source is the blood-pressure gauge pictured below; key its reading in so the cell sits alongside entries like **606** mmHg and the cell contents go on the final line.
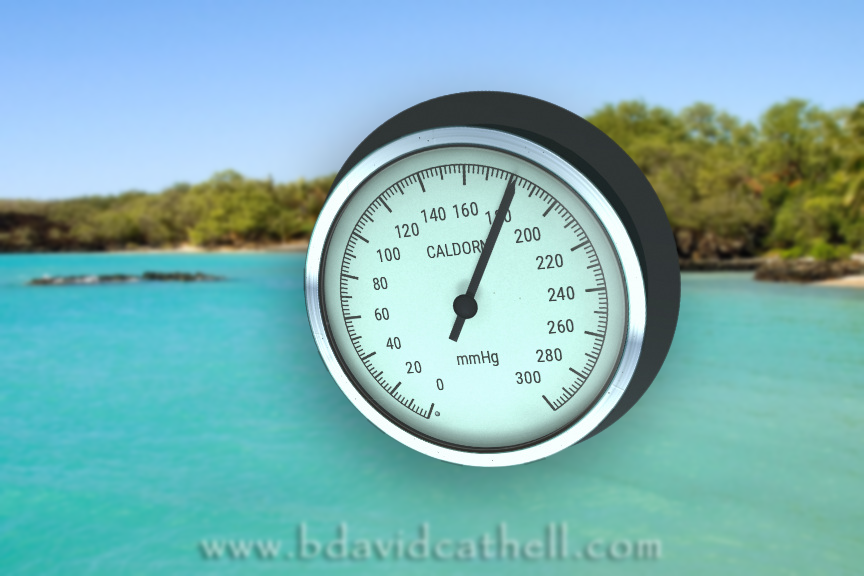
**182** mmHg
